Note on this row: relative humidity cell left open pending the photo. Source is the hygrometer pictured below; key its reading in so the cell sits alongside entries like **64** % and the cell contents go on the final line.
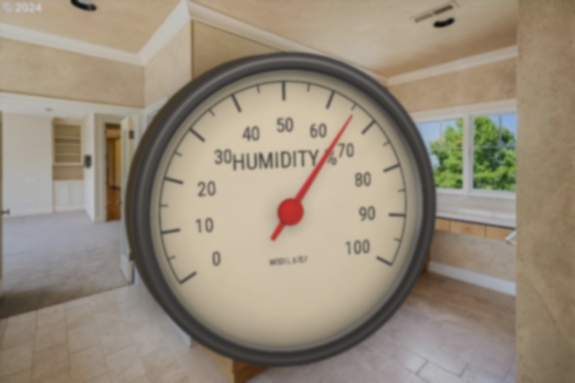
**65** %
